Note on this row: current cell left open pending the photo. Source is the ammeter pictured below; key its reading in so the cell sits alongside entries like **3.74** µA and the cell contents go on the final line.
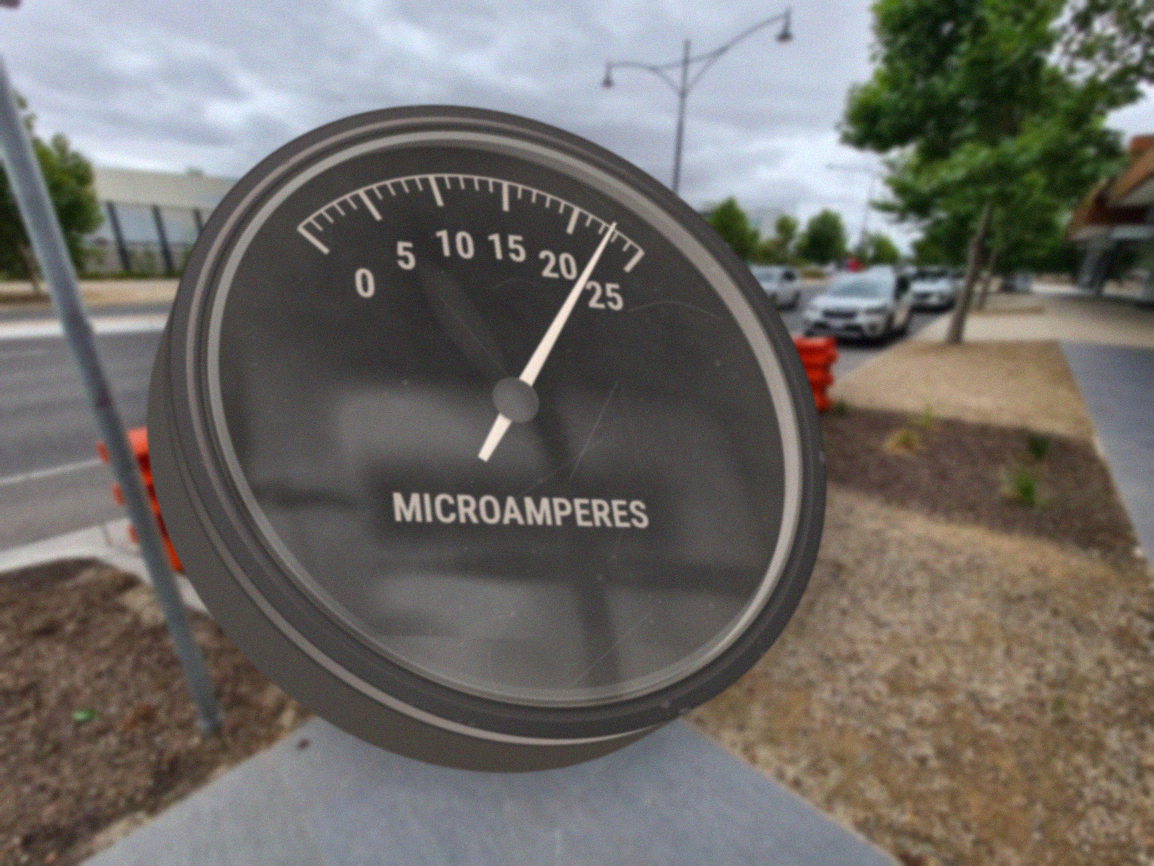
**22.5** µA
